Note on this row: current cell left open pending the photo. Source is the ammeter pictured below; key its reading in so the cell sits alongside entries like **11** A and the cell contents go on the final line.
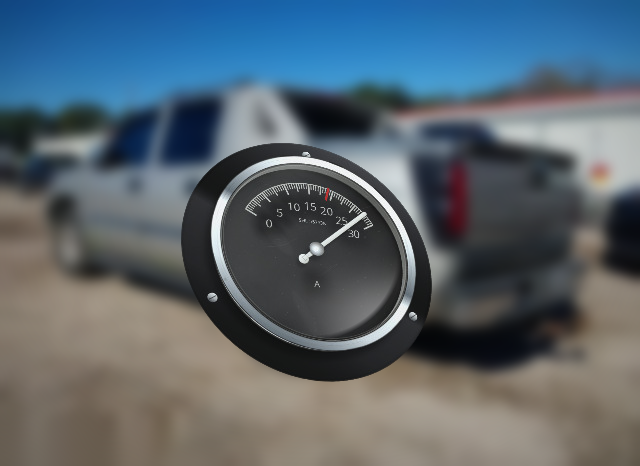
**27.5** A
